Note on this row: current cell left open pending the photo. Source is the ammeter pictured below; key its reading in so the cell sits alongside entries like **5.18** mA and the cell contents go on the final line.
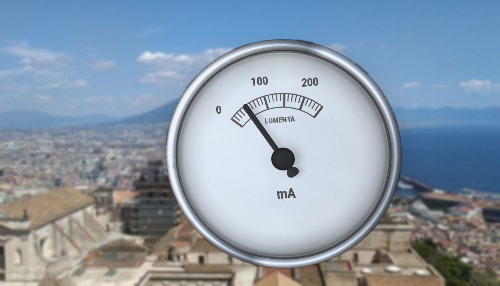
**50** mA
